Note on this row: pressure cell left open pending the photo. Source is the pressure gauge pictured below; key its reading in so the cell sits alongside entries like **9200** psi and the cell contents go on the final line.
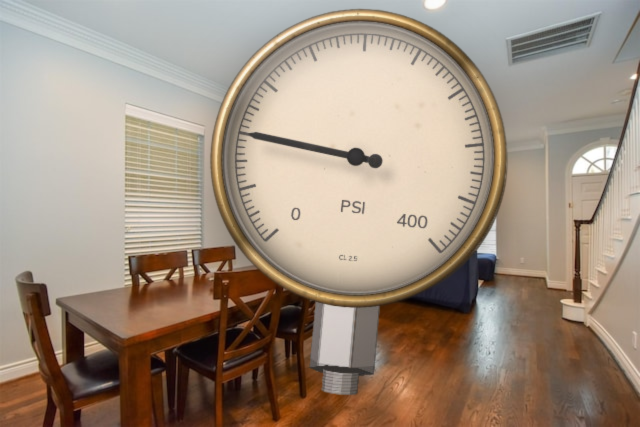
**80** psi
